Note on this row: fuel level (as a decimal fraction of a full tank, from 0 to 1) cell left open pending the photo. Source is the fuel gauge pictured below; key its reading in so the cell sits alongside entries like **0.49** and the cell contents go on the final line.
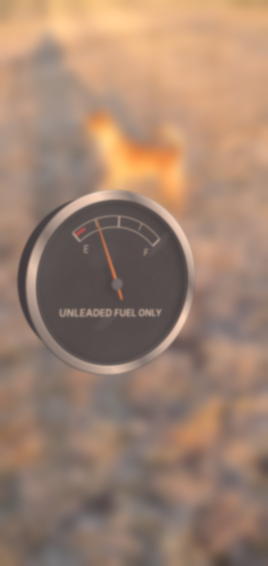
**0.25**
